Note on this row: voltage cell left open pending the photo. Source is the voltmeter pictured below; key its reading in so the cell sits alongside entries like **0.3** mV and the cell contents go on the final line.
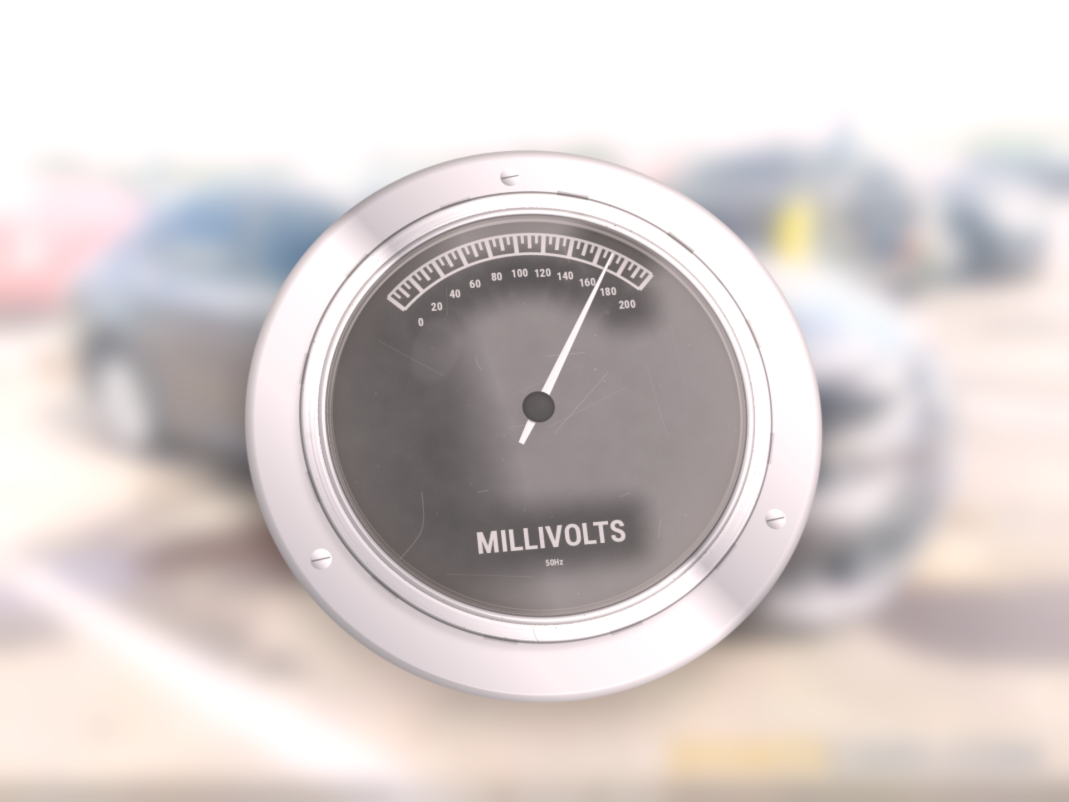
**170** mV
